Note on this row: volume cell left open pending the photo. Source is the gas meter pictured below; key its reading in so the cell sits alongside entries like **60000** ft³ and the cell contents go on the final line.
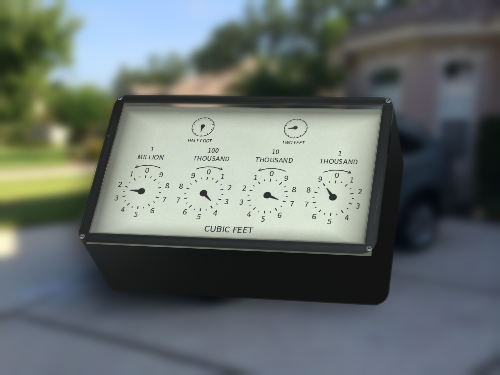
**236900** ft³
